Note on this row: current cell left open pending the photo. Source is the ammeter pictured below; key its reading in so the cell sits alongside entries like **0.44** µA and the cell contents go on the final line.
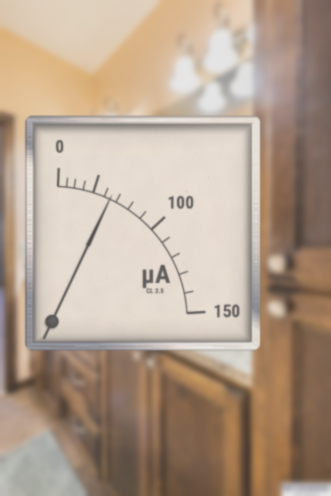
**65** µA
